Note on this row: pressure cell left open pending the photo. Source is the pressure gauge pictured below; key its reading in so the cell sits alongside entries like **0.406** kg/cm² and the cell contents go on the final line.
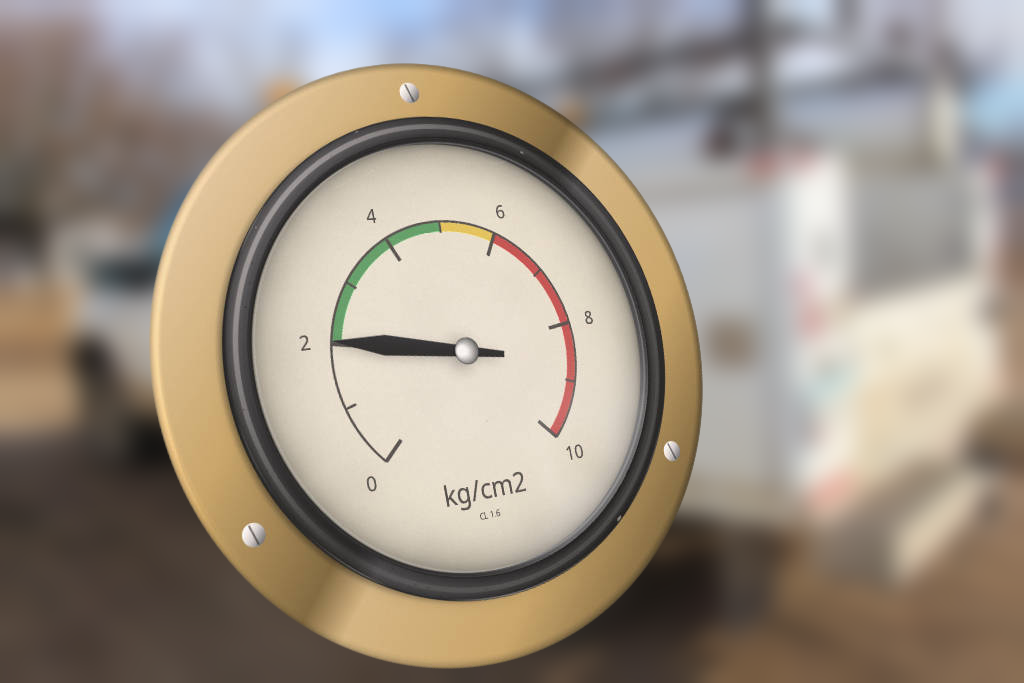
**2** kg/cm²
